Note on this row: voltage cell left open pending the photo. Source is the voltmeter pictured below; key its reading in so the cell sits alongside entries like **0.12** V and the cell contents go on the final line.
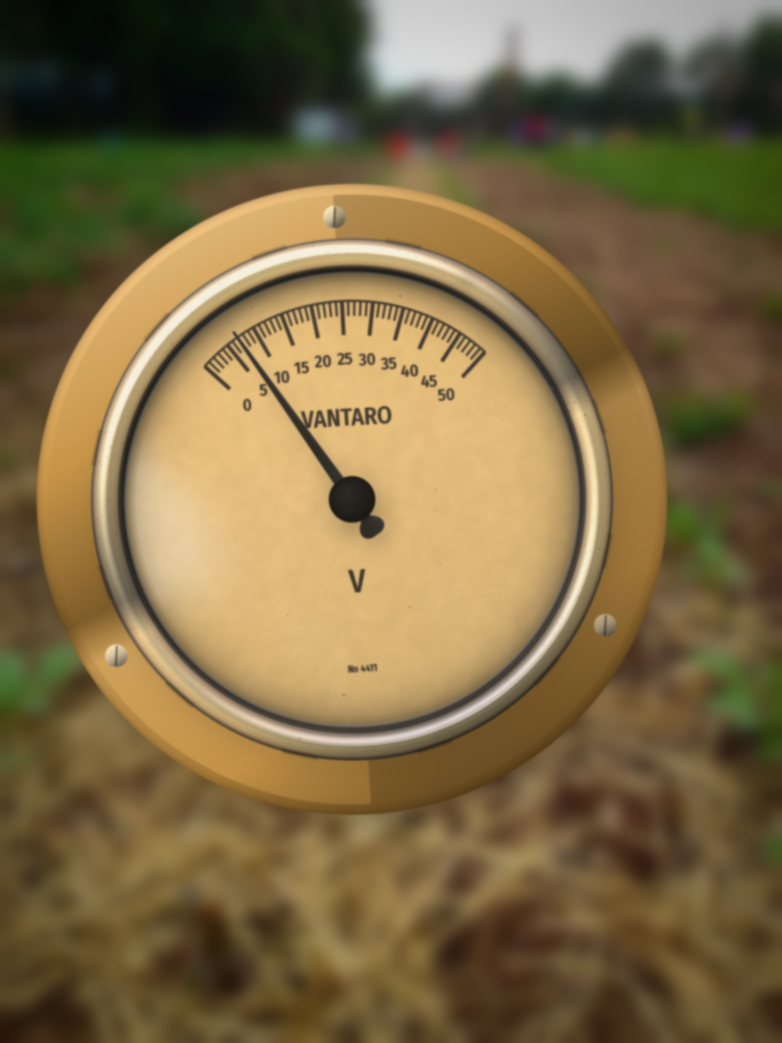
**7** V
